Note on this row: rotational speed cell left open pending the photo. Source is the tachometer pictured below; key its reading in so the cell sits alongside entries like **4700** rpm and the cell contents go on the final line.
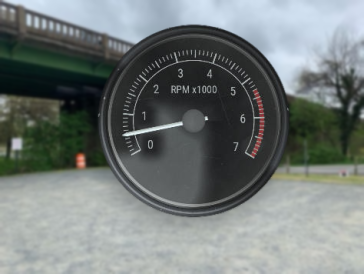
**500** rpm
